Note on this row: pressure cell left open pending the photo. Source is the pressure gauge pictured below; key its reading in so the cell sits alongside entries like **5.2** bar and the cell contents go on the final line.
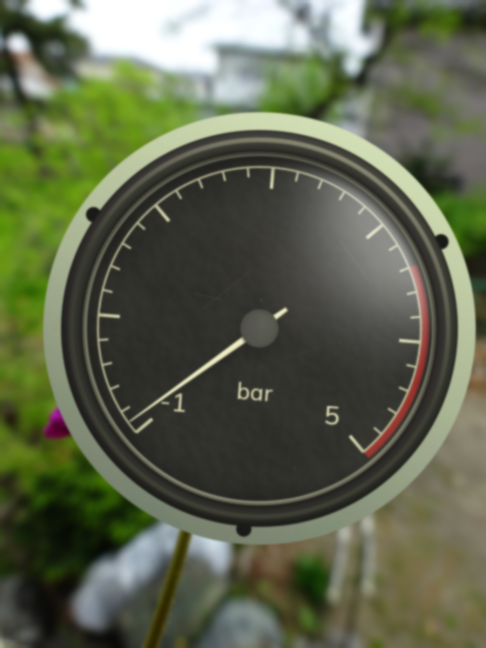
**-0.9** bar
